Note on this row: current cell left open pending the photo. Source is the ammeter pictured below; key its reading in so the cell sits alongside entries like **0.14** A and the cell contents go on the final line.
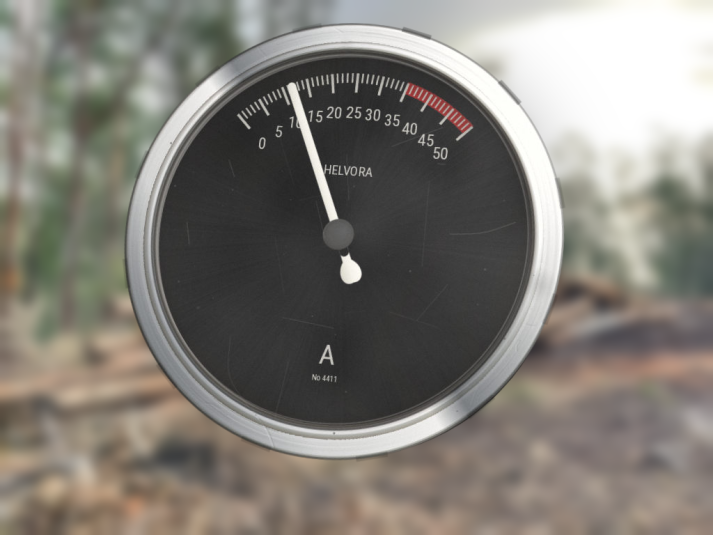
**12** A
